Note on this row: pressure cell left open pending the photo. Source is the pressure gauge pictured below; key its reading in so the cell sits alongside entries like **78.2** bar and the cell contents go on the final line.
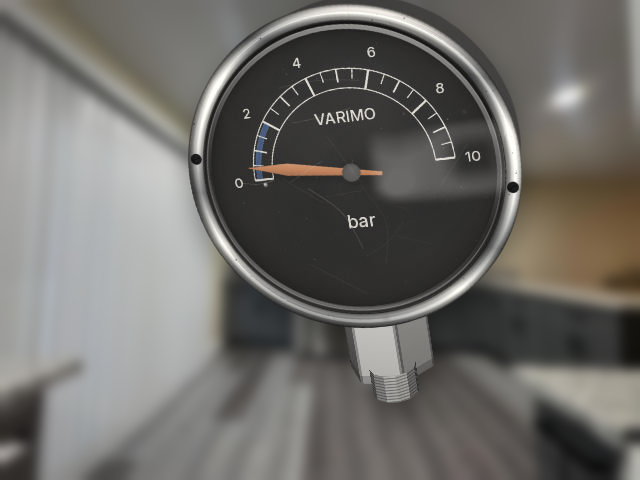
**0.5** bar
